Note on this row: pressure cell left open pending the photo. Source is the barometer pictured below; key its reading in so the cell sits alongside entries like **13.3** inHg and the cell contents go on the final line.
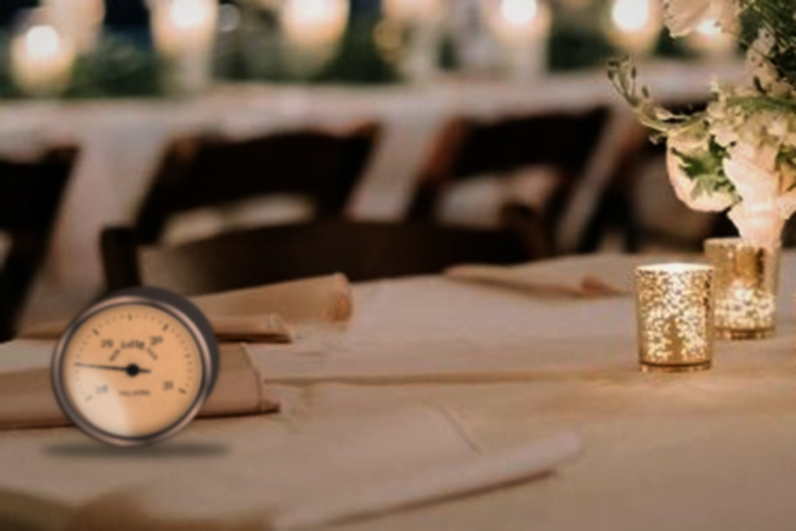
**28.5** inHg
